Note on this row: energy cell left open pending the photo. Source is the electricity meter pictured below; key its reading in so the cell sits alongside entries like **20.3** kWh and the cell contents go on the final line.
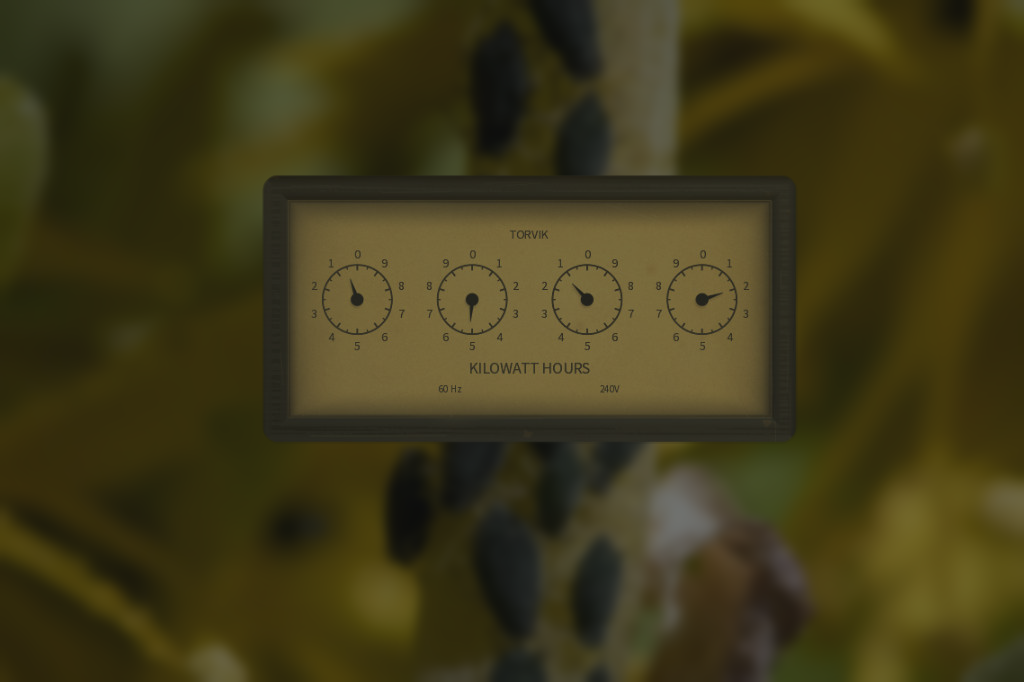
**512** kWh
